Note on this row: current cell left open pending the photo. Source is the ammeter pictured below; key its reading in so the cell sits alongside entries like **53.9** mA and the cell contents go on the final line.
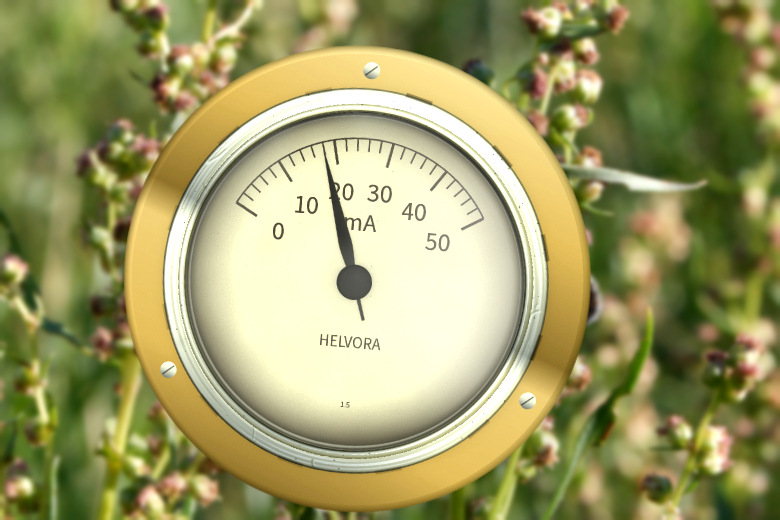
**18** mA
